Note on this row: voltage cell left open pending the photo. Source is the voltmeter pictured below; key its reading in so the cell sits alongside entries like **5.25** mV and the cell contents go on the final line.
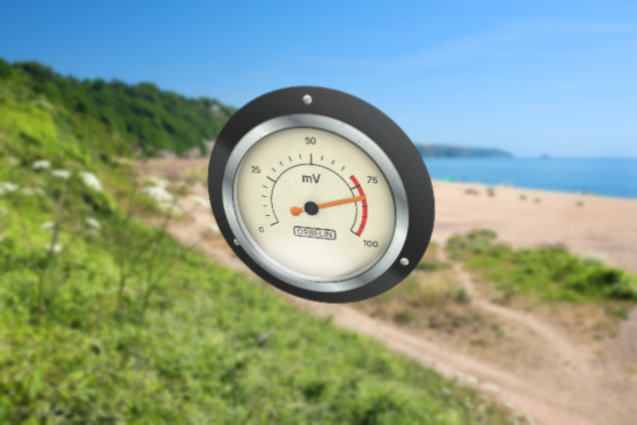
**80** mV
